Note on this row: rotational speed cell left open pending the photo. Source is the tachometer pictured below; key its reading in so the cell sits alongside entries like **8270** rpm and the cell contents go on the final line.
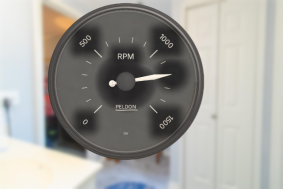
**1200** rpm
